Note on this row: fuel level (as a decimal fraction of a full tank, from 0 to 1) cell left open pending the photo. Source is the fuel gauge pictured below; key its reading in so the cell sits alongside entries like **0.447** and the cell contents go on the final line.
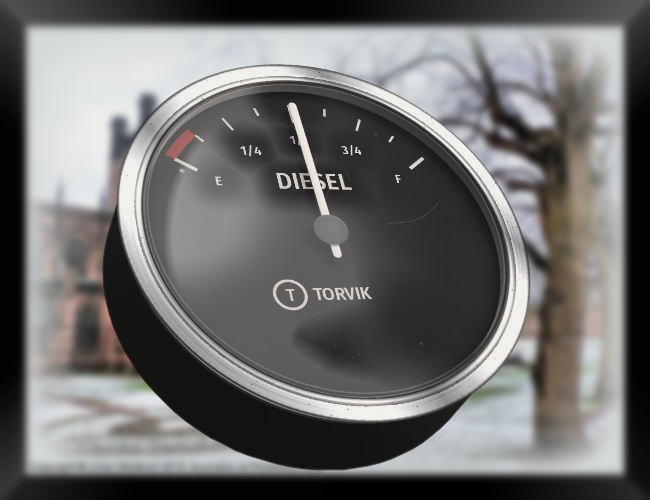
**0.5**
